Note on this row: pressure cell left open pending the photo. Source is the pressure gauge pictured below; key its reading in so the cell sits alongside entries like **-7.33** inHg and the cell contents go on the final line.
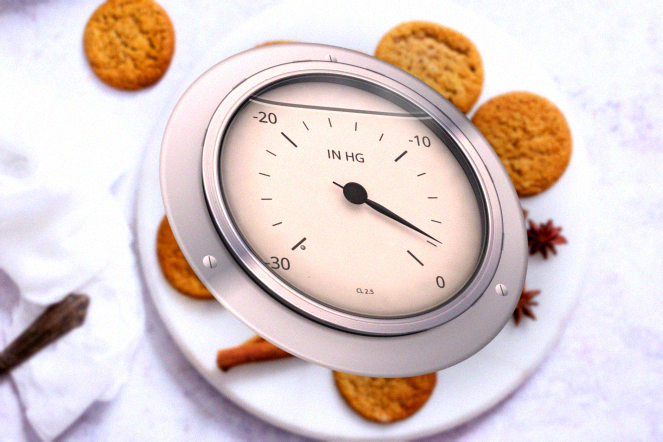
**-2** inHg
